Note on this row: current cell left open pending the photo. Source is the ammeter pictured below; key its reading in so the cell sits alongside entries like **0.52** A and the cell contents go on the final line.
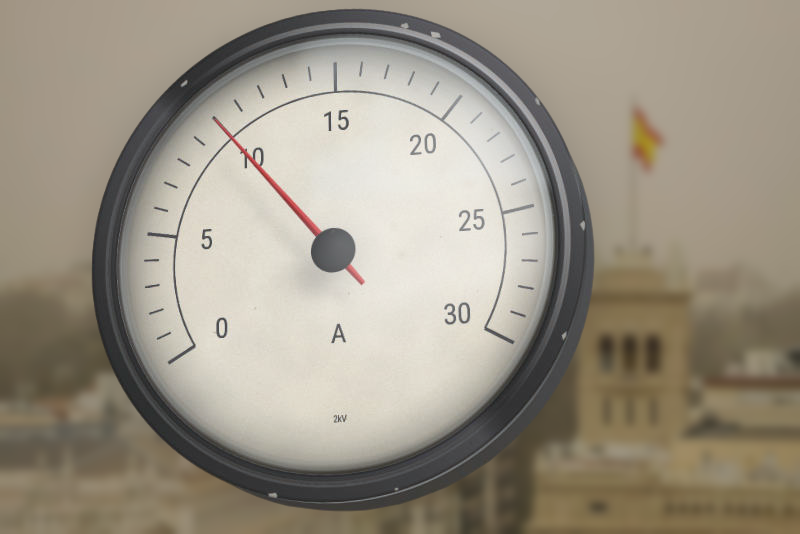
**10** A
